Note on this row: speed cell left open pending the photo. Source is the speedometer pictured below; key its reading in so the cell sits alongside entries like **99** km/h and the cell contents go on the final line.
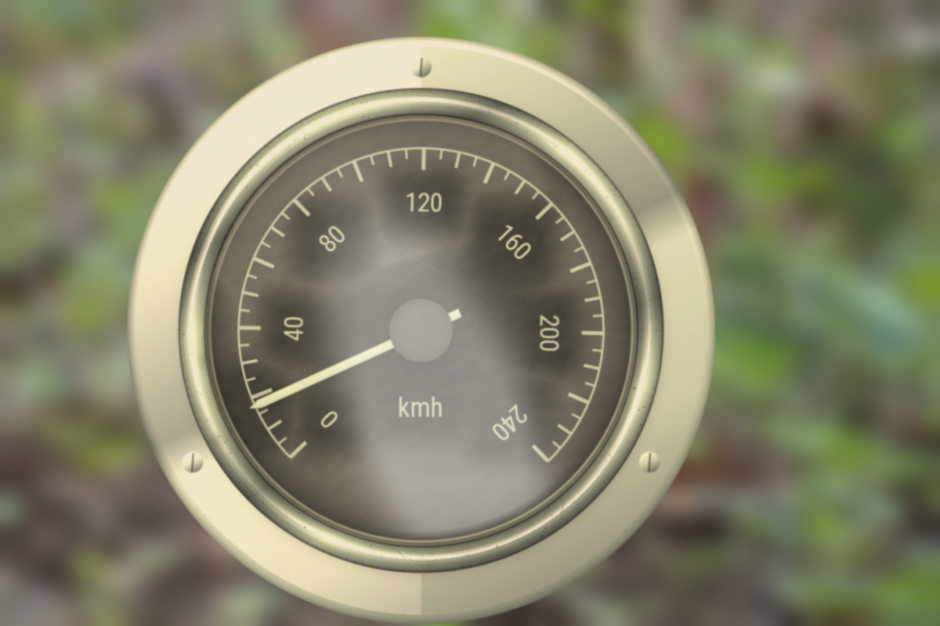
**17.5** km/h
